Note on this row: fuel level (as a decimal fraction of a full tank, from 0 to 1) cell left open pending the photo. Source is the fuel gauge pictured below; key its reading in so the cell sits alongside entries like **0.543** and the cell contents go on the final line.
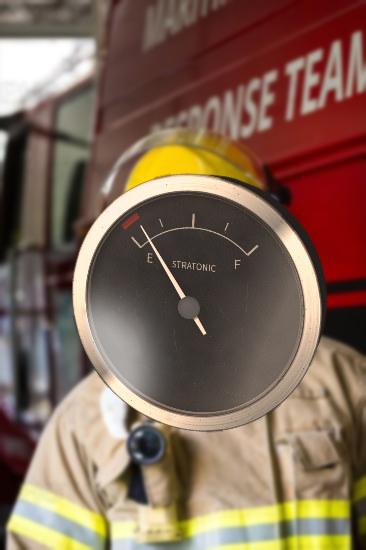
**0.125**
